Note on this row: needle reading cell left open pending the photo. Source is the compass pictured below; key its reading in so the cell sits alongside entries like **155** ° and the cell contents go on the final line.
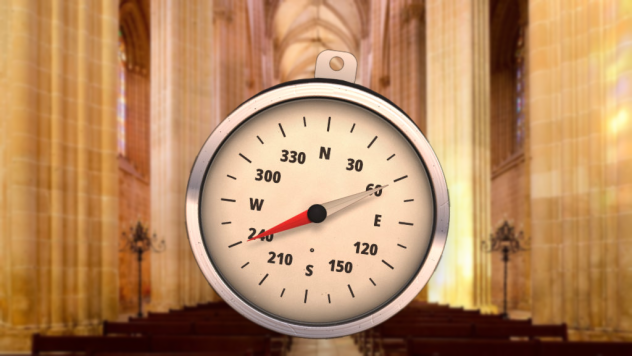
**240** °
